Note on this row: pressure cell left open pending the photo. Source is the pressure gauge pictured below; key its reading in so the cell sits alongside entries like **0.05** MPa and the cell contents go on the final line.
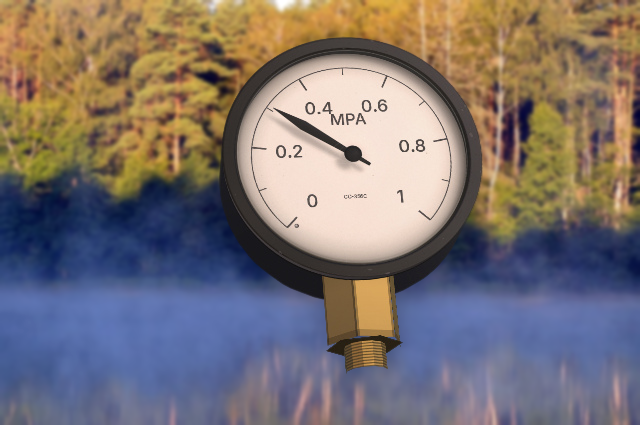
**0.3** MPa
